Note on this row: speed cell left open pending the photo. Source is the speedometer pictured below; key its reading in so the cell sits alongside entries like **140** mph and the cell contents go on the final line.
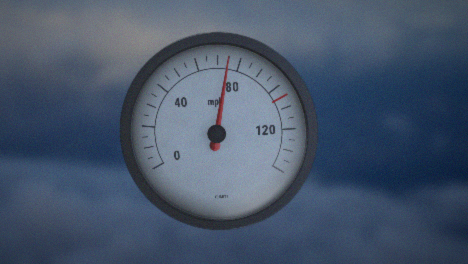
**75** mph
